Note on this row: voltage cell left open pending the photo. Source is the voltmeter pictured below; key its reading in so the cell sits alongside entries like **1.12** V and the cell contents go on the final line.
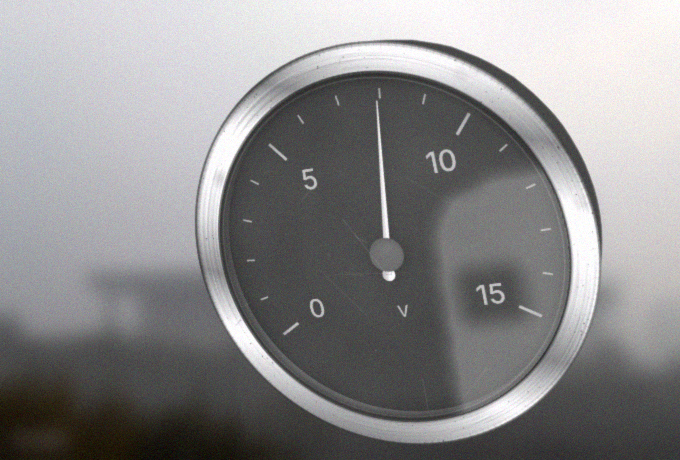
**8** V
